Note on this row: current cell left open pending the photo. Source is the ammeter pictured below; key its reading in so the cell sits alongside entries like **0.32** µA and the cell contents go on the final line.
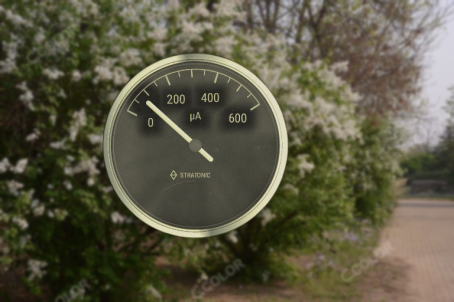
**75** µA
